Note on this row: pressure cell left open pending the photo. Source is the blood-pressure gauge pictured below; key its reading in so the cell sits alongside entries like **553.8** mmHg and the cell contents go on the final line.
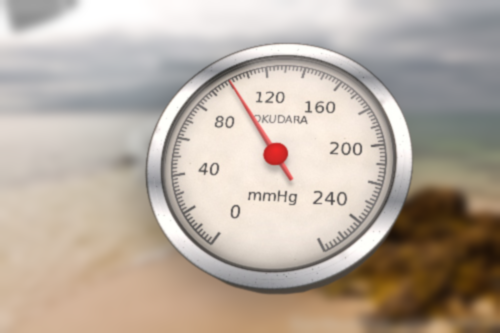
**100** mmHg
